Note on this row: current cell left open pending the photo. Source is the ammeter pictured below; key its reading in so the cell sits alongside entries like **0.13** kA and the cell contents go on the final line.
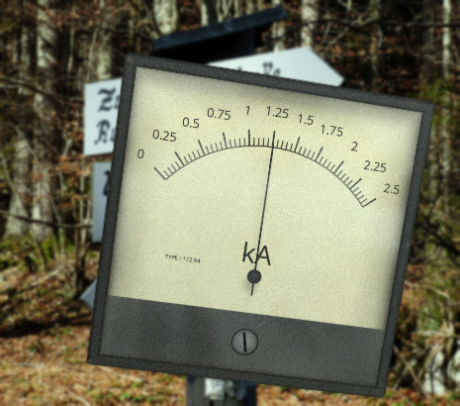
**1.25** kA
